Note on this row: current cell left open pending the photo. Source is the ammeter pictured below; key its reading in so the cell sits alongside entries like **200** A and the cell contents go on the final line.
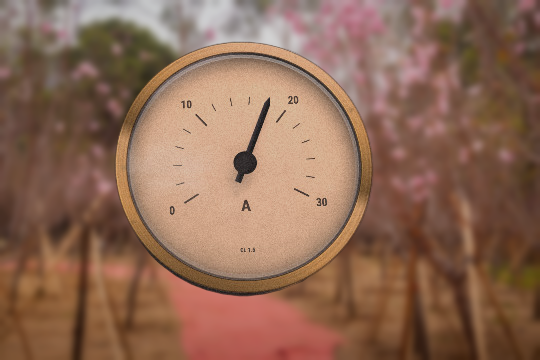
**18** A
